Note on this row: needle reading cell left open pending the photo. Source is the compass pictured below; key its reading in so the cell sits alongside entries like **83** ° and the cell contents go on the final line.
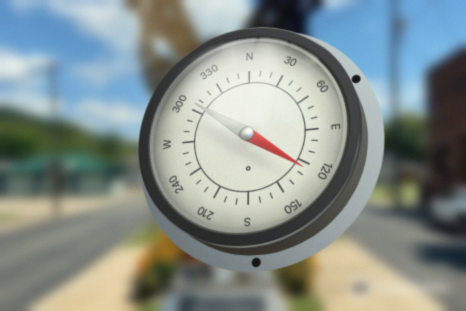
**125** °
